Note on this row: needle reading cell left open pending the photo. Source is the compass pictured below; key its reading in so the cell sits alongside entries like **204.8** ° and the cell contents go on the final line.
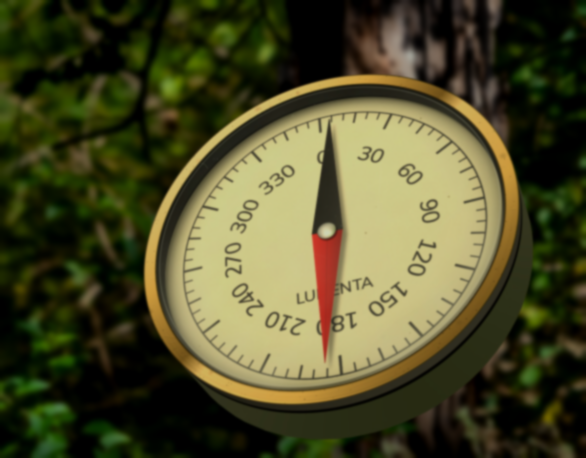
**185** °
